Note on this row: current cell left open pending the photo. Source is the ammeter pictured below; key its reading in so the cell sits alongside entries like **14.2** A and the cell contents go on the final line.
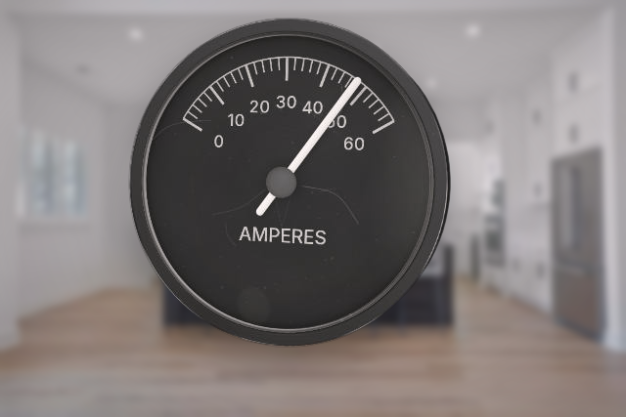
**48** A
